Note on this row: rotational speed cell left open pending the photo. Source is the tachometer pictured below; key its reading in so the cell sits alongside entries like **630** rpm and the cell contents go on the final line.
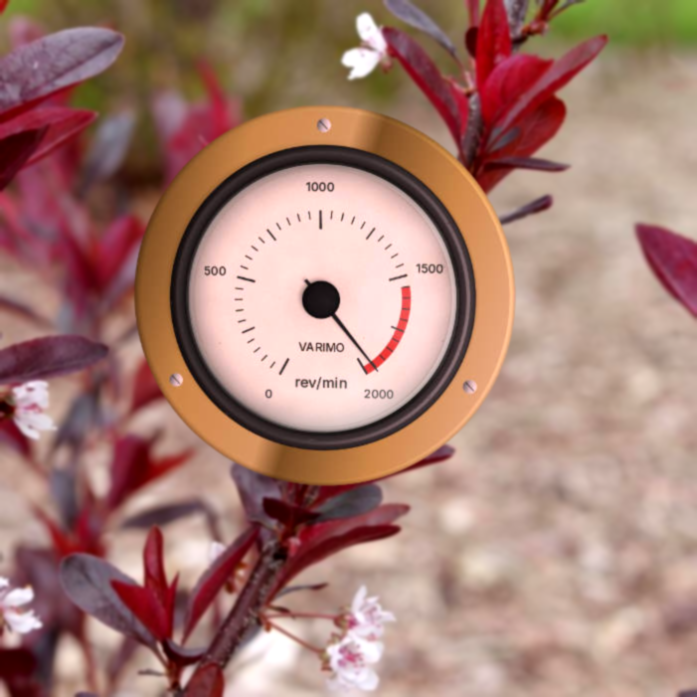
**1950** rpm
